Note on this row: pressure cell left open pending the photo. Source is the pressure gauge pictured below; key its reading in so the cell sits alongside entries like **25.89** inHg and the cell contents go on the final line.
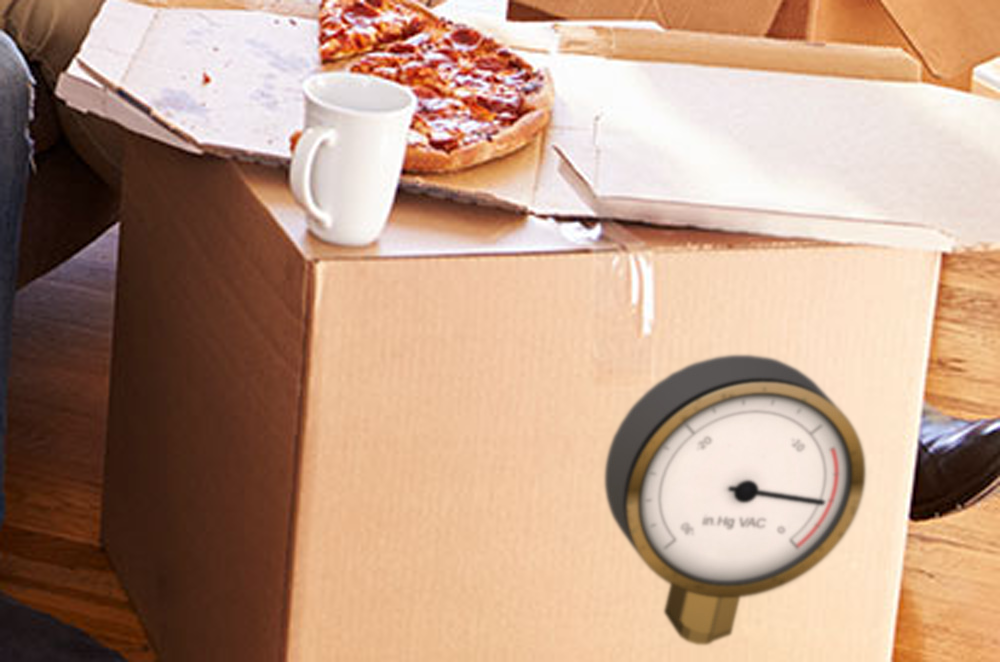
**-4** inHg
